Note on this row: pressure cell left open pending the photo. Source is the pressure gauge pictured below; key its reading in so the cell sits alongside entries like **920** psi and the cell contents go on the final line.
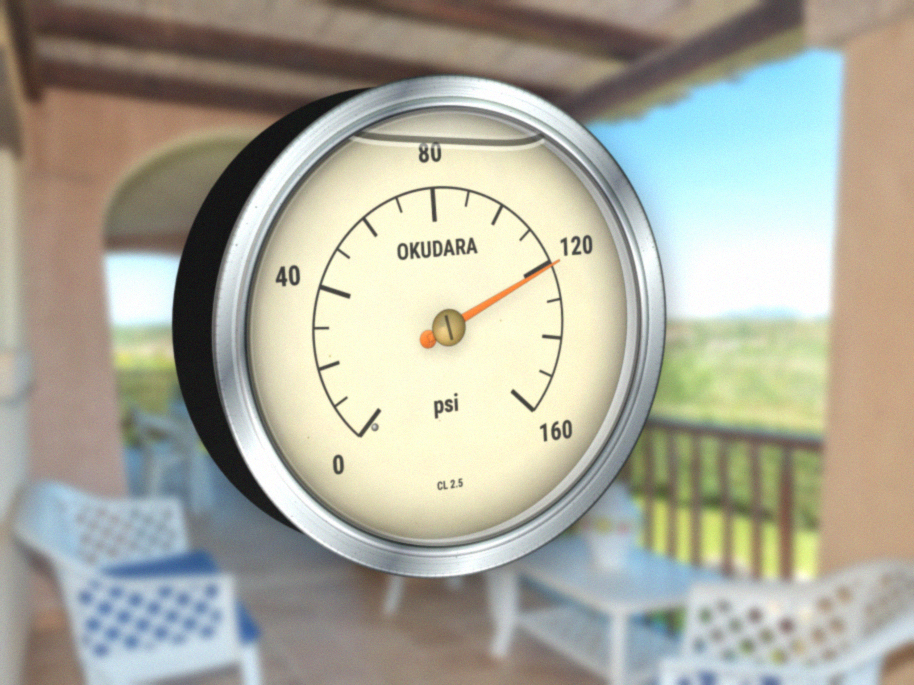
**120** psi
